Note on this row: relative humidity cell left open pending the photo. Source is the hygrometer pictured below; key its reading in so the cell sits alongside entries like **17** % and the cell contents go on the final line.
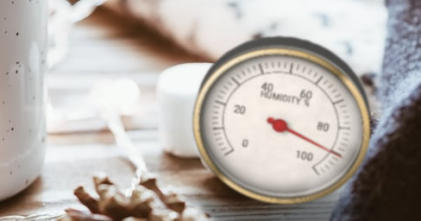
**90** %
